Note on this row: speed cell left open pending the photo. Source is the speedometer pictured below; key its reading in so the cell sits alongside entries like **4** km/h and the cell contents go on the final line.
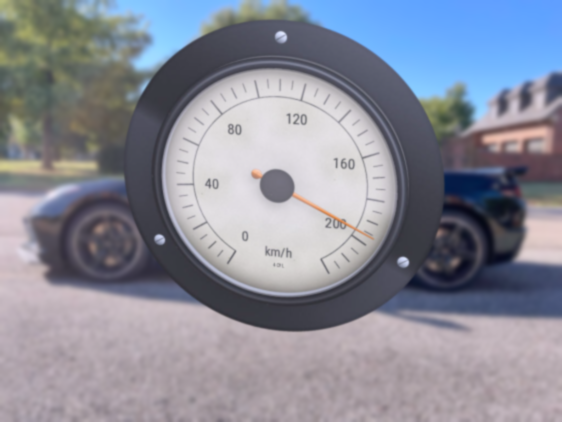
**195** km/h
